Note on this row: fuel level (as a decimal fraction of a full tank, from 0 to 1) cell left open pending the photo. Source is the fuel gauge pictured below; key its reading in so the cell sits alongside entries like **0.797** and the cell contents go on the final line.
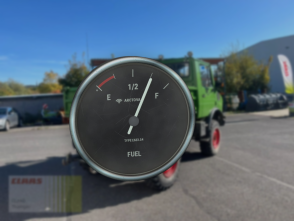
**0.75**
